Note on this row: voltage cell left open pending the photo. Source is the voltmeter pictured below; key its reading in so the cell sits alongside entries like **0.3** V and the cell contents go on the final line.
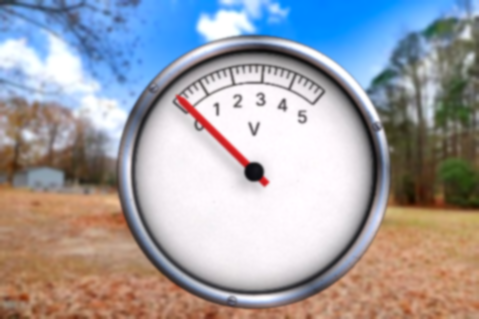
**0.2** V
